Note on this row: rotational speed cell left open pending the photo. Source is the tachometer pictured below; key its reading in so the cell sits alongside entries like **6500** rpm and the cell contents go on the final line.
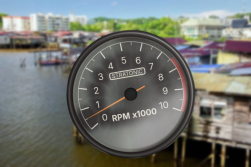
**500** rpm
